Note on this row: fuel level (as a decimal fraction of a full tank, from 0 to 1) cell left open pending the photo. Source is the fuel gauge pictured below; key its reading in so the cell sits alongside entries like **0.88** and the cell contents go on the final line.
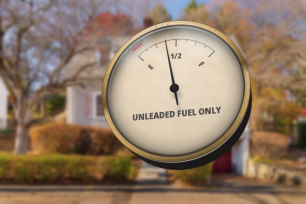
**0.375**
